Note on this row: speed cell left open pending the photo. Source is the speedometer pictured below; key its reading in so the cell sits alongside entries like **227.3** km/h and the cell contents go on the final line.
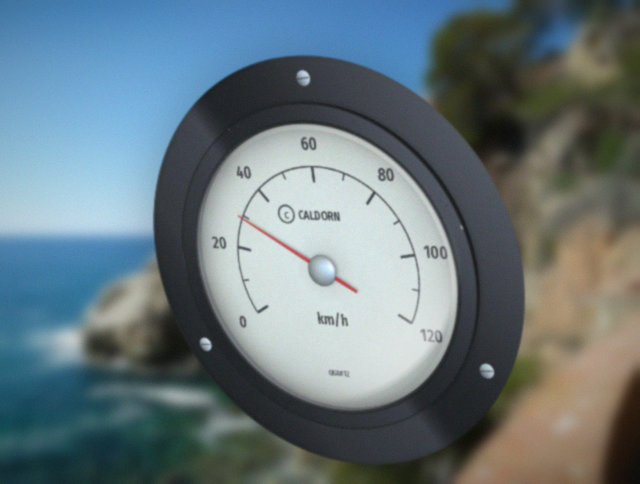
**30** km/h
